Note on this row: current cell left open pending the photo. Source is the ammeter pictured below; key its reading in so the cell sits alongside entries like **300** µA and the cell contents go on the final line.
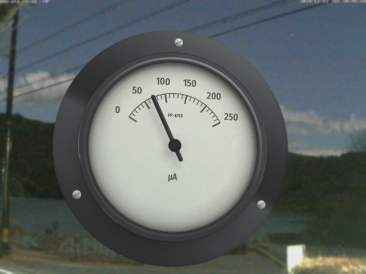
**70** µA
